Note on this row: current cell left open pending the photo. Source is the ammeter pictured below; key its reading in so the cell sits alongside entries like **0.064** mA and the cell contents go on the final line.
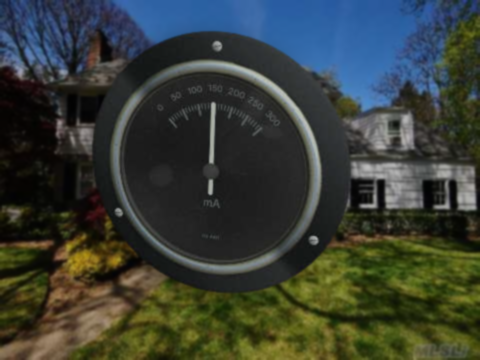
**150** mA
